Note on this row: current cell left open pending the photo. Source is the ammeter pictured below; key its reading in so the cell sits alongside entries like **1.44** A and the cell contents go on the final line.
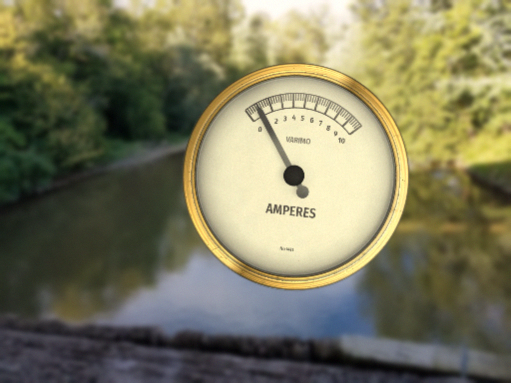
**1** A
